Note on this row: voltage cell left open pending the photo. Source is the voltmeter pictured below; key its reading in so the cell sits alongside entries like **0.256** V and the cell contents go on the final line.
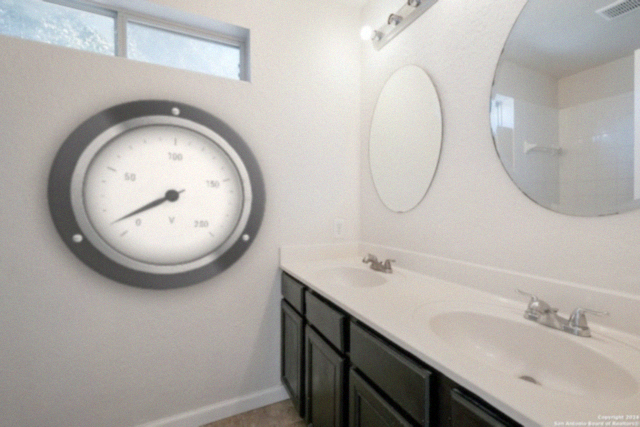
**10** V
